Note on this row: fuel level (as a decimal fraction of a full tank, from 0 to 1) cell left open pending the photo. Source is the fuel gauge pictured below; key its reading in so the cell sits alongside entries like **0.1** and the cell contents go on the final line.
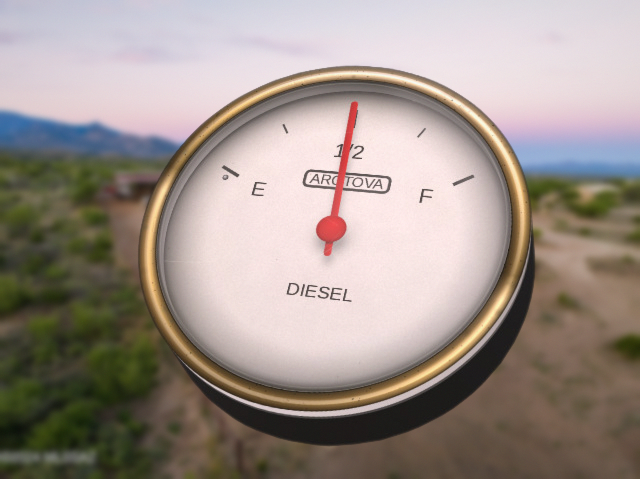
**0.5**
